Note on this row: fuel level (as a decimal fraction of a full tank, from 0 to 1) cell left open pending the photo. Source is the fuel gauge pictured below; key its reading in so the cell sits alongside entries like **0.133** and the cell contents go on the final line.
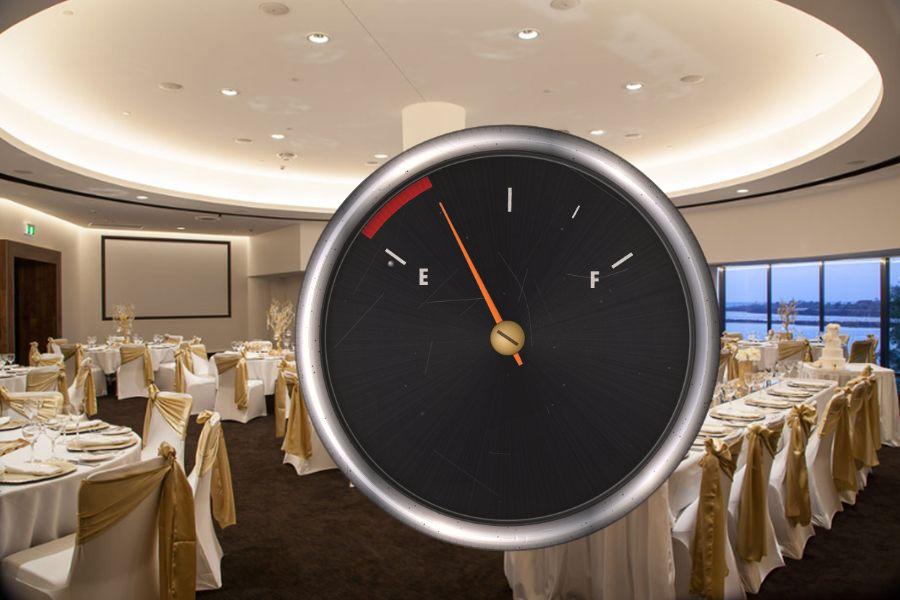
**0.25**
